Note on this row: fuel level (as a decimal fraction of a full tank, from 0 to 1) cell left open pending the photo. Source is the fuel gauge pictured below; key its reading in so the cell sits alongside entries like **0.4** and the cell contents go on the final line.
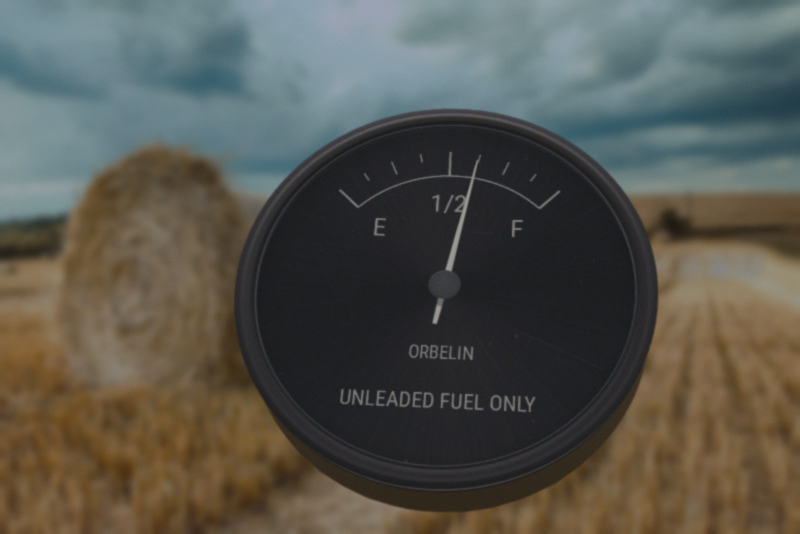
**0.625**
